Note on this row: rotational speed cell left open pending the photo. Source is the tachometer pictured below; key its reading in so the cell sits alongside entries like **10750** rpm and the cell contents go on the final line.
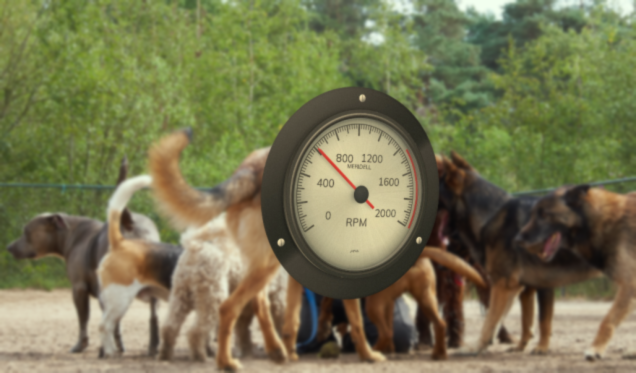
**600** rpm
